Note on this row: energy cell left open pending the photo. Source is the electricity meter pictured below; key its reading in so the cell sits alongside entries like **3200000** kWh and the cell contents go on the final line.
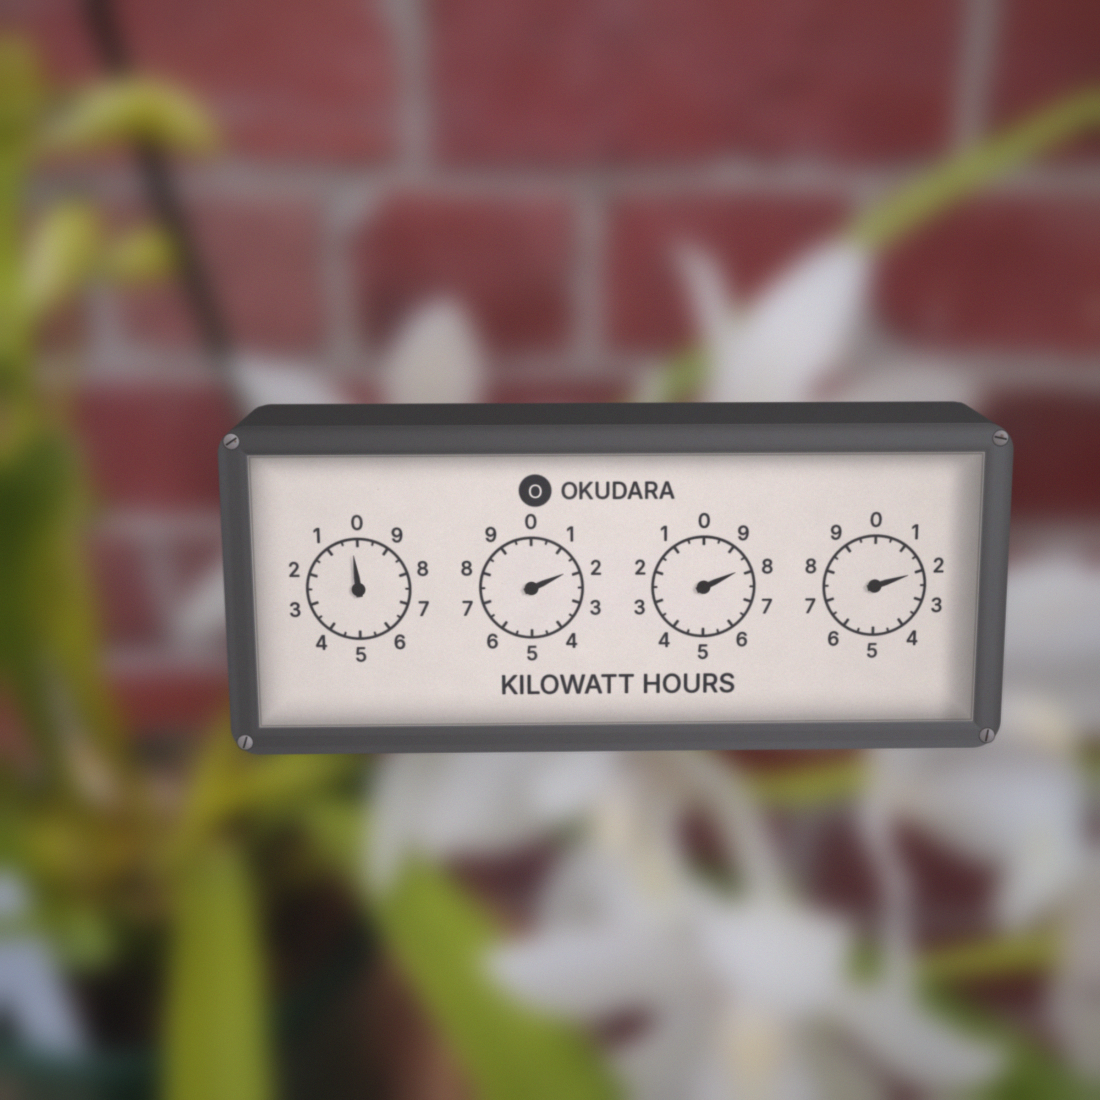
**182** kWh
